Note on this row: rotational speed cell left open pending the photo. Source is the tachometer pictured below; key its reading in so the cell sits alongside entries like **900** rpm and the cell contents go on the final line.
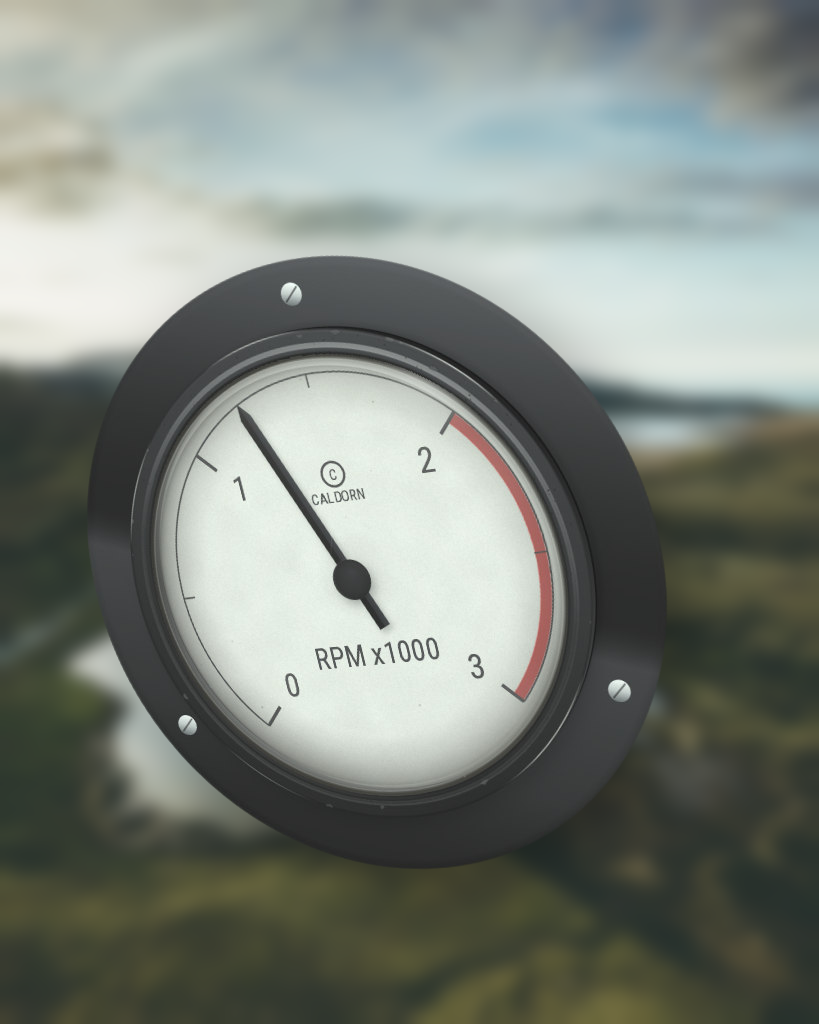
**1250** rpm
